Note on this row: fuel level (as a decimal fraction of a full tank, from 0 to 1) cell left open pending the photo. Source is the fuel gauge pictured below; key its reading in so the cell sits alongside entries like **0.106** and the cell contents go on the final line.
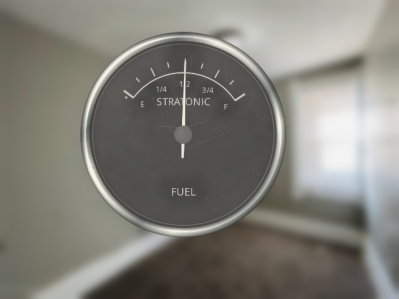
**0.5**
